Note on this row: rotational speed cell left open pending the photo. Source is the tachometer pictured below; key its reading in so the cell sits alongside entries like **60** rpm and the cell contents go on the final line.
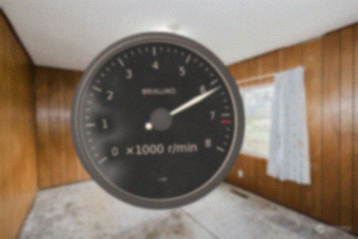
**6200** rpm
